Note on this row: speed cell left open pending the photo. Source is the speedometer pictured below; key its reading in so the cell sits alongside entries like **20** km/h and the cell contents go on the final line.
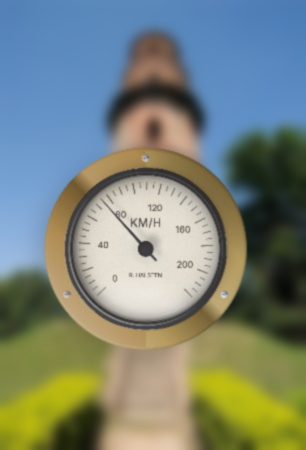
**75** km/h
